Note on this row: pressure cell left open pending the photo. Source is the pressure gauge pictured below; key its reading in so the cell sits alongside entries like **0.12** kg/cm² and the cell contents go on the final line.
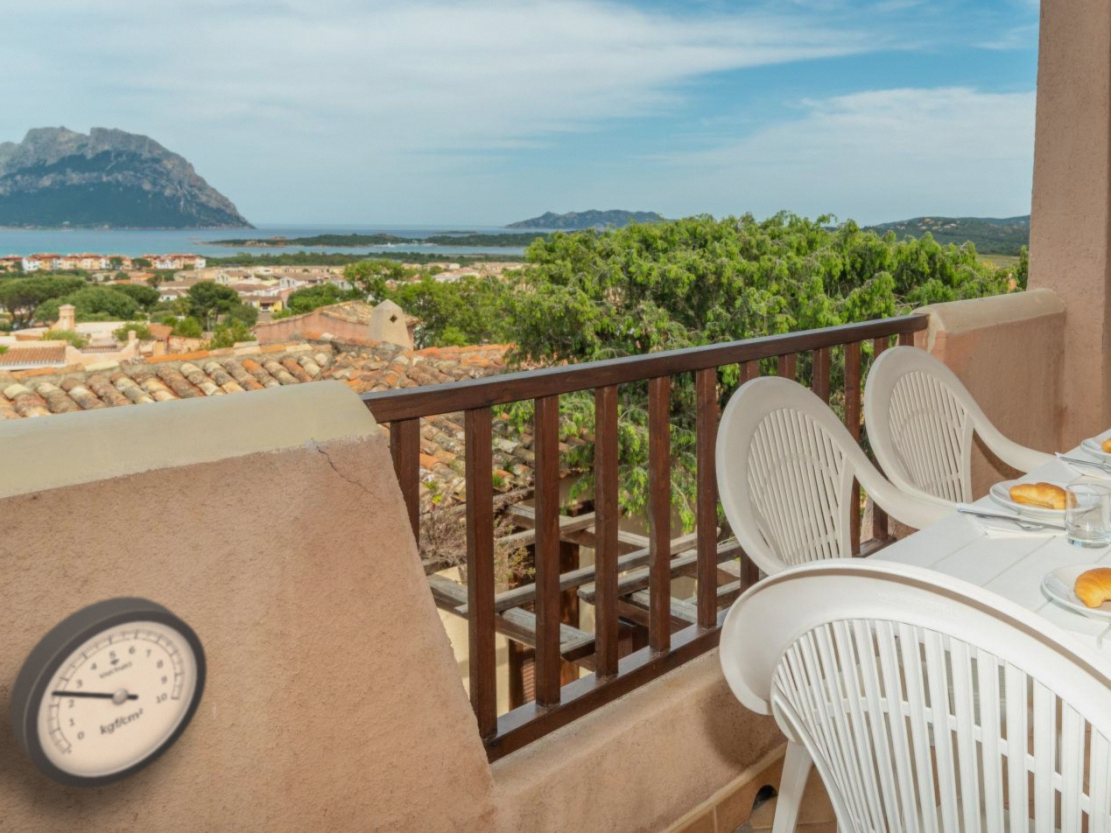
**2.5** kg/cm²
